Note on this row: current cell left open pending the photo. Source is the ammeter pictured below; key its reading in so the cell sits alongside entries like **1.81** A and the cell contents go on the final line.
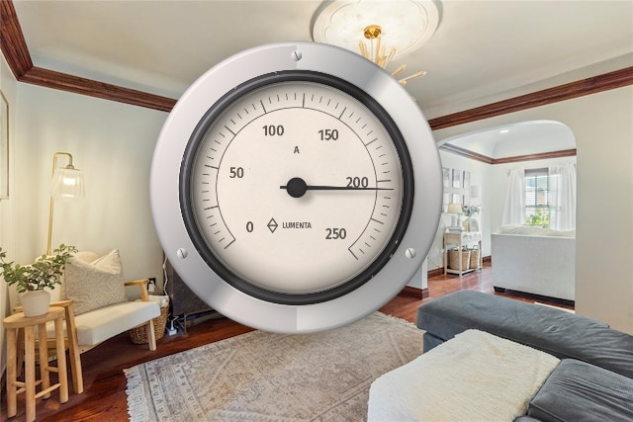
**205** A
